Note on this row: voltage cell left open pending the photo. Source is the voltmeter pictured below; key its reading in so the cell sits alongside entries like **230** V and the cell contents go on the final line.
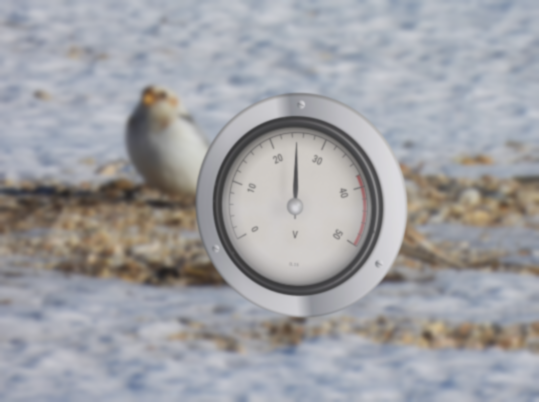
**25** V
